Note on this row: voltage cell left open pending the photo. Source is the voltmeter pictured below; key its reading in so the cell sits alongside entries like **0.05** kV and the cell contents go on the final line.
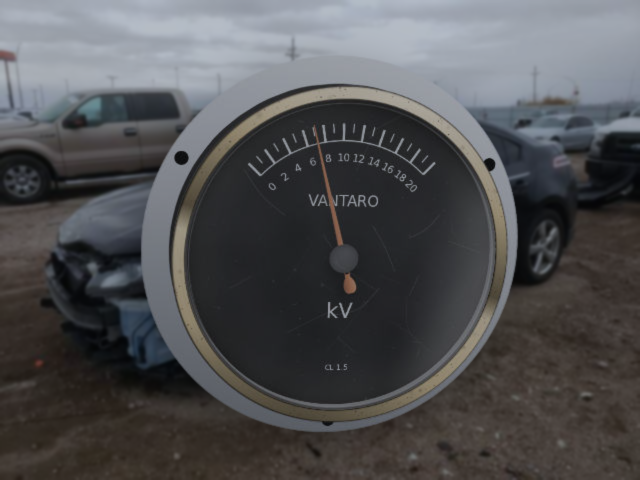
**7** kV
